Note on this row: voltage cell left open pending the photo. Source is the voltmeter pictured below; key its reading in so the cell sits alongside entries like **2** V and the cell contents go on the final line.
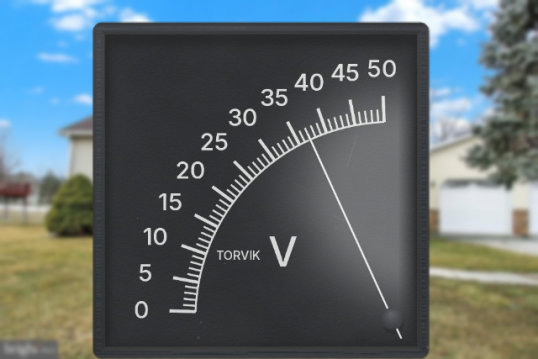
**37** V
